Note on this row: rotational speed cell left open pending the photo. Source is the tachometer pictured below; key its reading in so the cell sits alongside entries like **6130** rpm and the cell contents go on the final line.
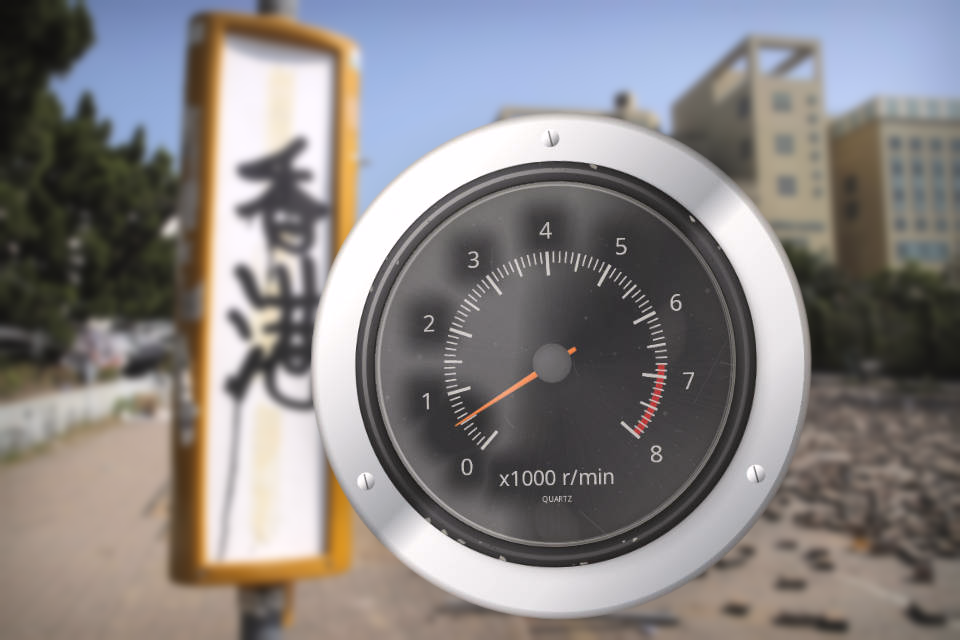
**500** rpm
